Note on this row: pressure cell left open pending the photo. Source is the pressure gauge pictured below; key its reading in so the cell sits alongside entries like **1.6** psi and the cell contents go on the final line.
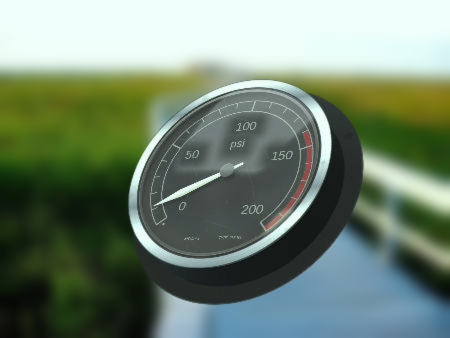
**10** psi
